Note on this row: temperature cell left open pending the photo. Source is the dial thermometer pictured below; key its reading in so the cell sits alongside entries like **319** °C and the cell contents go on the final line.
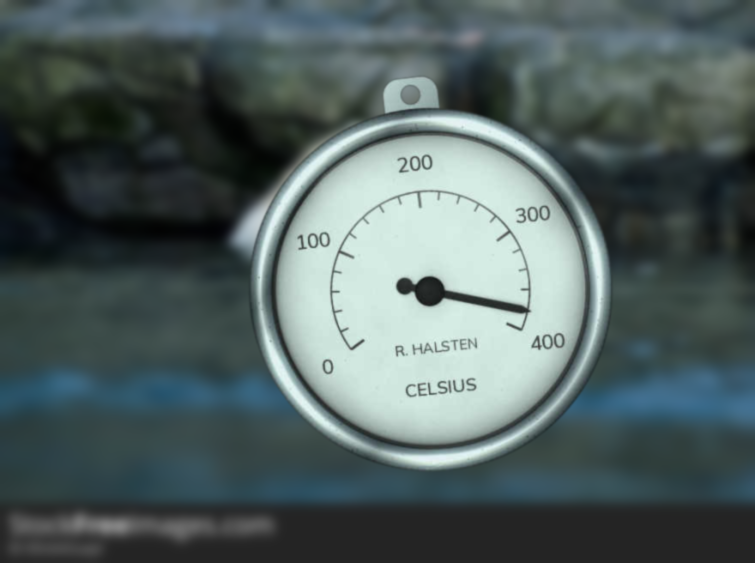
**380** °C
